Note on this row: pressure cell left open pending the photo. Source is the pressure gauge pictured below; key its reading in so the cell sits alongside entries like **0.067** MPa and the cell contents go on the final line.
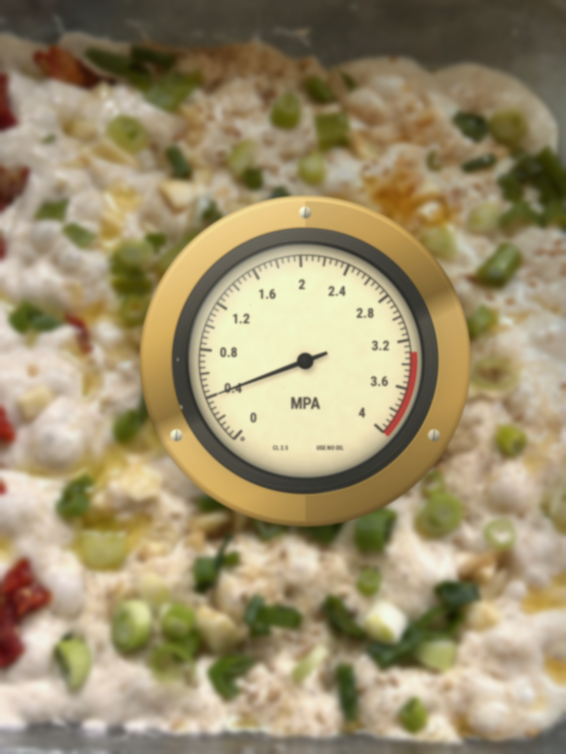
**0.4** MPa
